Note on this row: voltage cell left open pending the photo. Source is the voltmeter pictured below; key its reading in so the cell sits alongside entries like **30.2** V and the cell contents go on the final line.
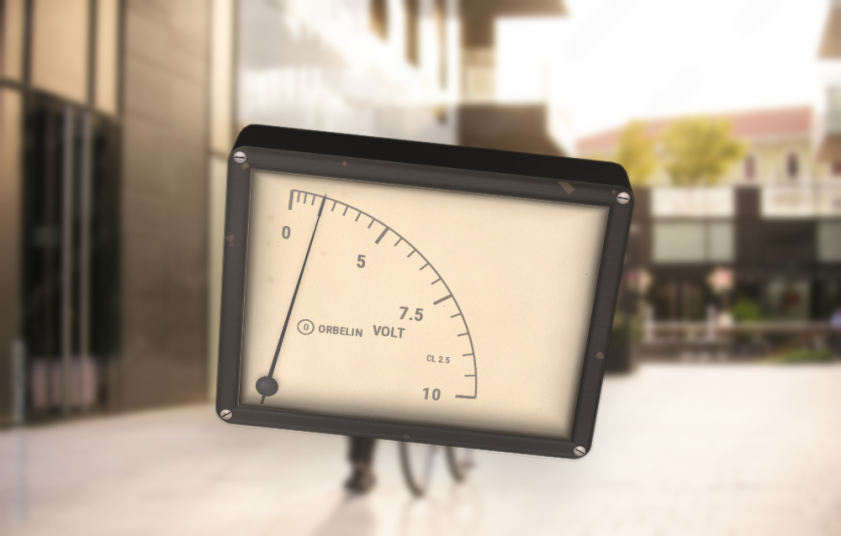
**2.5** V
